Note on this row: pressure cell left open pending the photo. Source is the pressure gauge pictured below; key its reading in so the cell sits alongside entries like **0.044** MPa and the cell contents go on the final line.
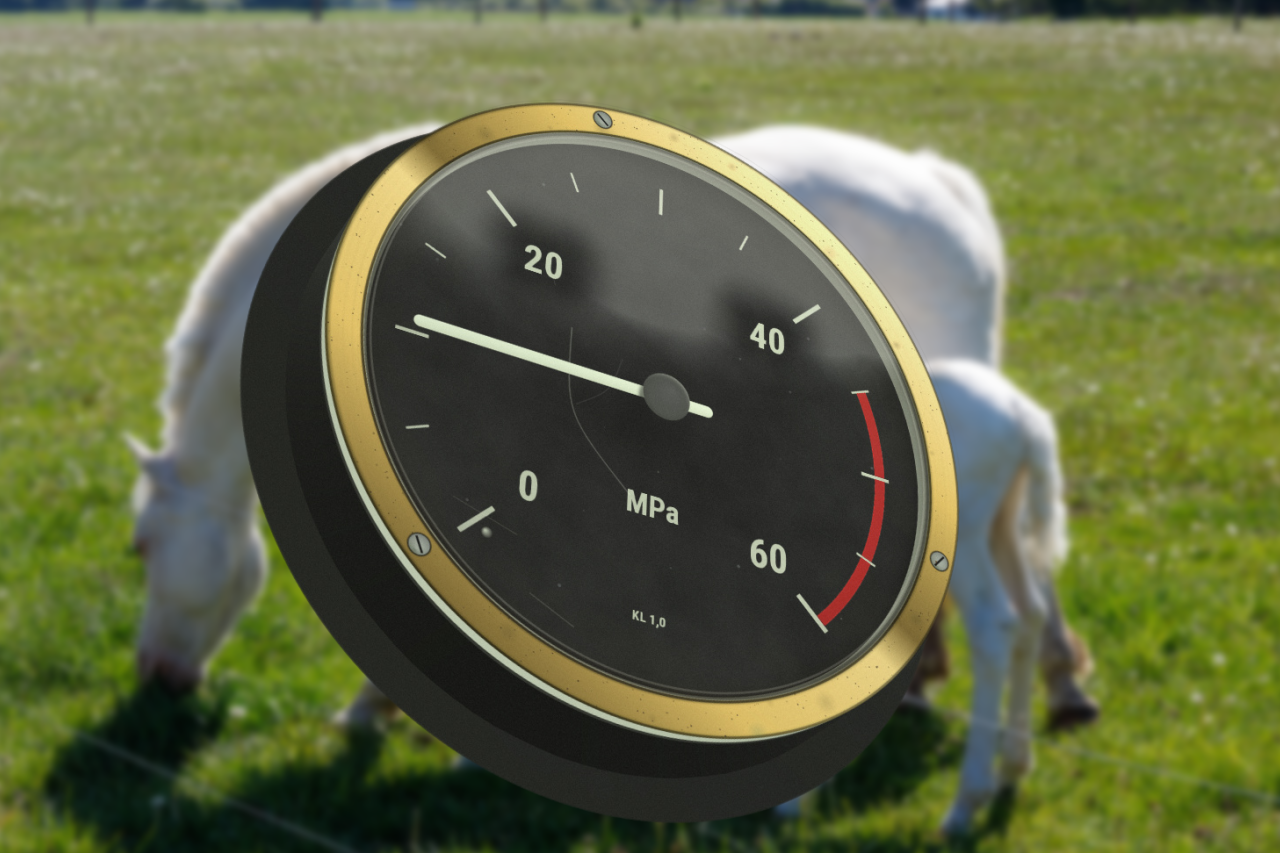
**10** MPa
